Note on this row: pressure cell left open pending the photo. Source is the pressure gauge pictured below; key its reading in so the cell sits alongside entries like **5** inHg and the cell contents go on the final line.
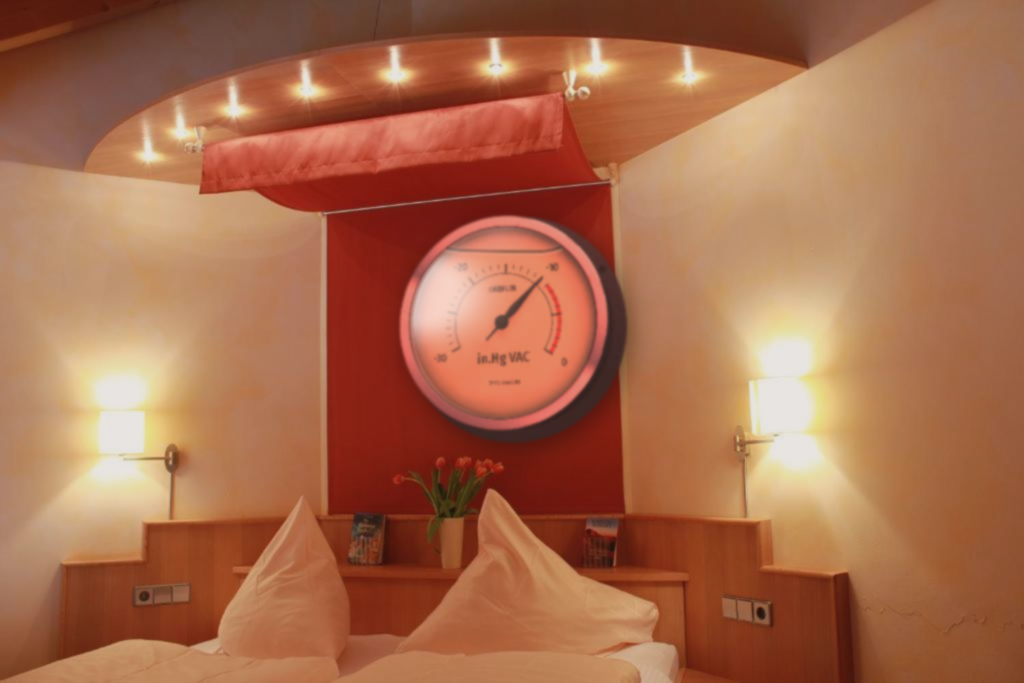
**-10** inHg
